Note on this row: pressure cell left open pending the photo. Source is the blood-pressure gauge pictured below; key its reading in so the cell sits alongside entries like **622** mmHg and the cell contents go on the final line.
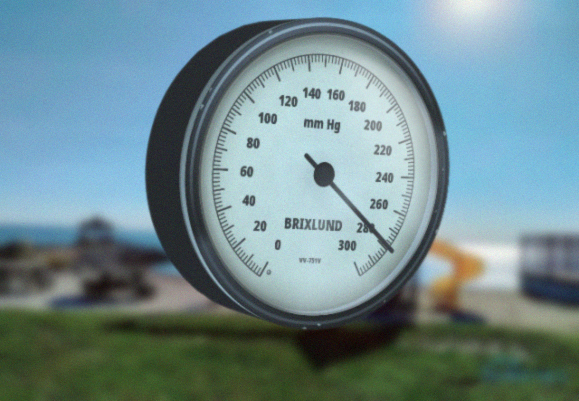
**280** mmHg
